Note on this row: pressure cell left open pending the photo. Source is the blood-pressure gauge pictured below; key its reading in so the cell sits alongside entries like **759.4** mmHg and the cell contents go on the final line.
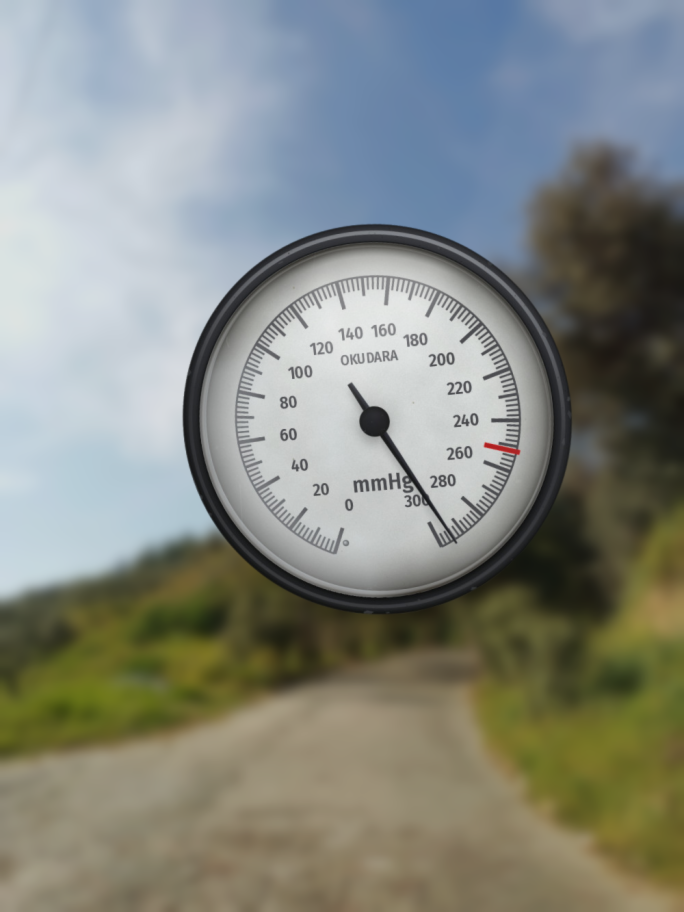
**294** mmHg
